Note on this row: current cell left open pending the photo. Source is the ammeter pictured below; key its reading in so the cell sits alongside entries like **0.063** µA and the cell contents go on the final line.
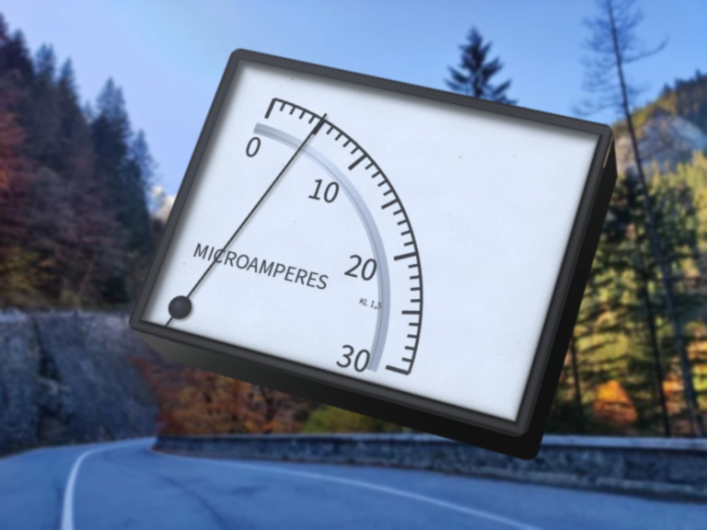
**5** µA
